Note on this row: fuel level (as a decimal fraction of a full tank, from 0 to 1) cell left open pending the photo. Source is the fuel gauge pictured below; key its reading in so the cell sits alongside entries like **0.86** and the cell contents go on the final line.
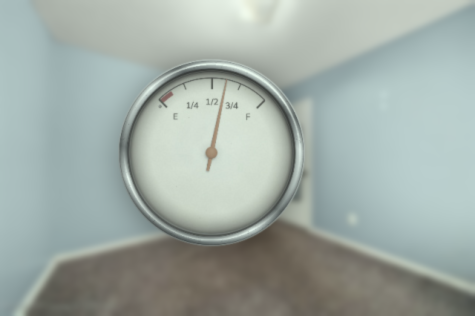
**0.625**
